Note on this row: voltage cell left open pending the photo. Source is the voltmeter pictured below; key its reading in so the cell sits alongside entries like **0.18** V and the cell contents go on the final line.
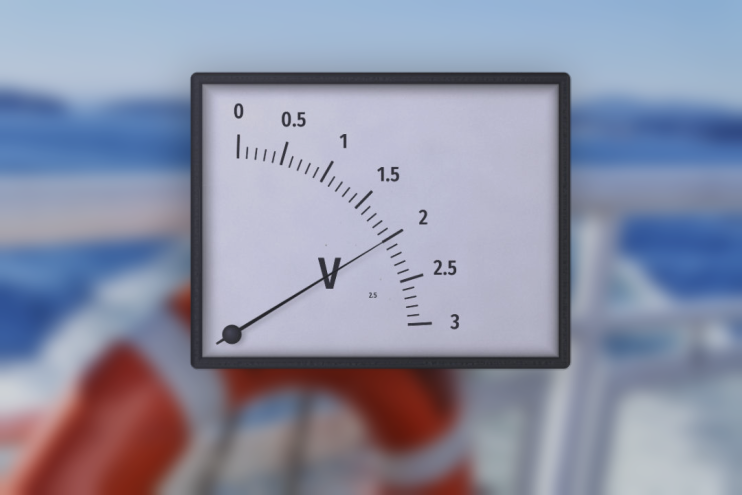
**2** V
